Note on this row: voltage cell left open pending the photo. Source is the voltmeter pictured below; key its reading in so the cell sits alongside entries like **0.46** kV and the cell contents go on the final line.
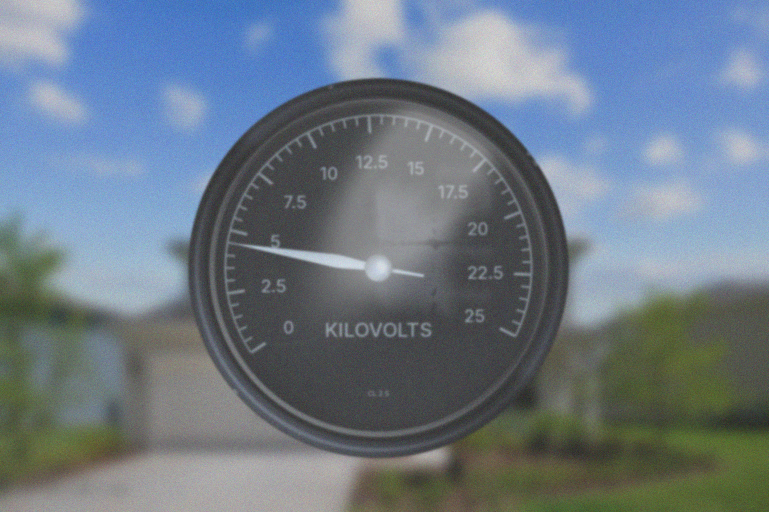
**4.5** kV
